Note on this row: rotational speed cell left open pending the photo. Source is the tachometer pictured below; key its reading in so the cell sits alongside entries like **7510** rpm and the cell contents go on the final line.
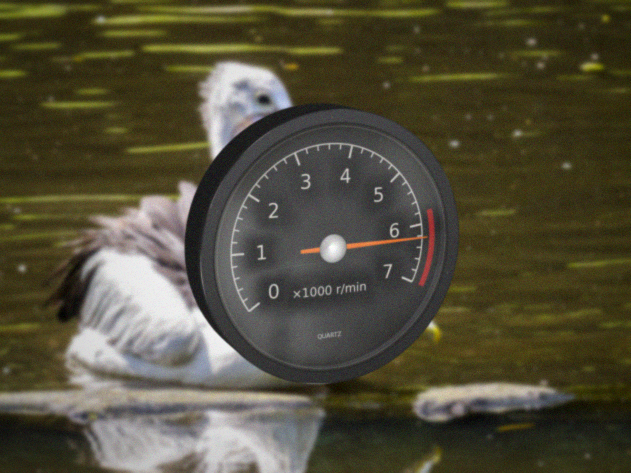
**6200** rpm
